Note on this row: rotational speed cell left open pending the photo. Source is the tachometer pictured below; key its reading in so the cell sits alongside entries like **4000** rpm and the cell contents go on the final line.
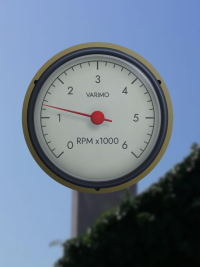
**1300** rpm
